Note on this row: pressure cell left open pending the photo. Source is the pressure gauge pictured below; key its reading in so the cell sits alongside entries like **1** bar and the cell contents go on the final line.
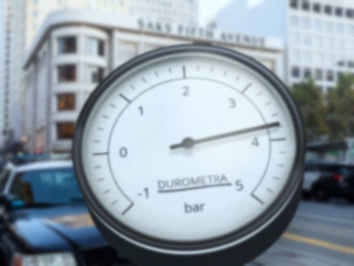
**3.8** bar
